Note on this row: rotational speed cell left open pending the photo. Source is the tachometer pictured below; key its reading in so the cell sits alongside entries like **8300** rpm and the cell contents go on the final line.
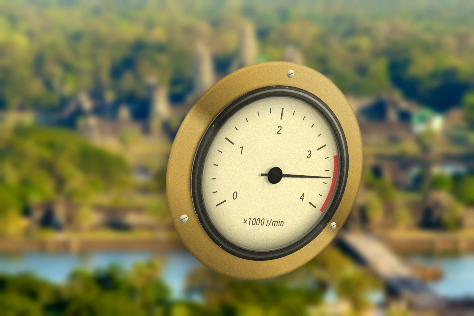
**3500** rpm
